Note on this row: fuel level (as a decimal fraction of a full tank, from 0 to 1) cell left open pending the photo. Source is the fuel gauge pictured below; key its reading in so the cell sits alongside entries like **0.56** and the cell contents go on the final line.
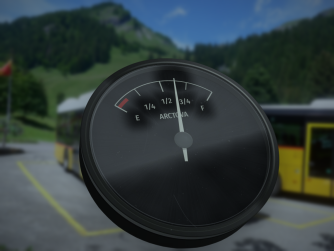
**0.625**
